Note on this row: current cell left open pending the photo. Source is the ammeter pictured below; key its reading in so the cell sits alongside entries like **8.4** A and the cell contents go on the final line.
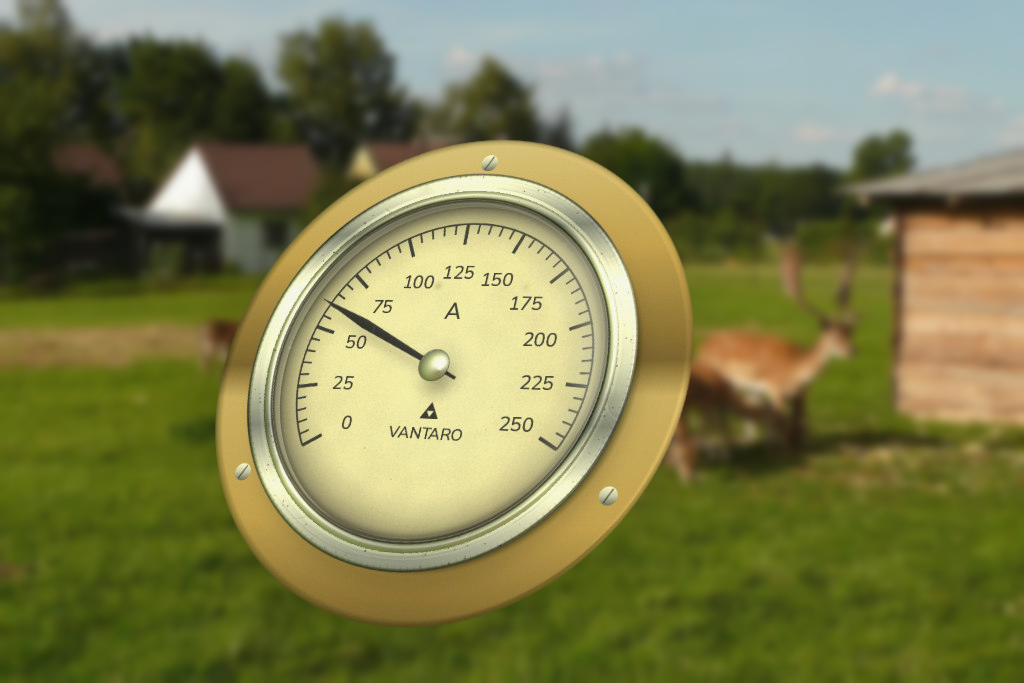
**60** A
